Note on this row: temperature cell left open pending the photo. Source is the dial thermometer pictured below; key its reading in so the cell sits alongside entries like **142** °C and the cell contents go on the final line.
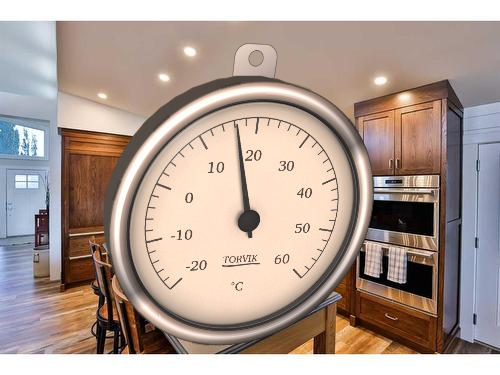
**16** °C
